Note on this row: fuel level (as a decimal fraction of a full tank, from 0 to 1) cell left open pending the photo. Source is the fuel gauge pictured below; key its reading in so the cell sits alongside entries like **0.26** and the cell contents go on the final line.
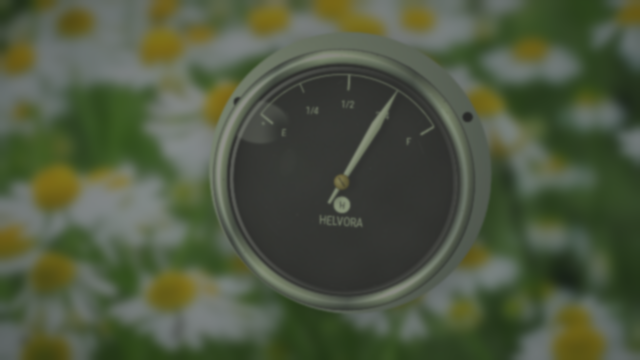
**0.75**
